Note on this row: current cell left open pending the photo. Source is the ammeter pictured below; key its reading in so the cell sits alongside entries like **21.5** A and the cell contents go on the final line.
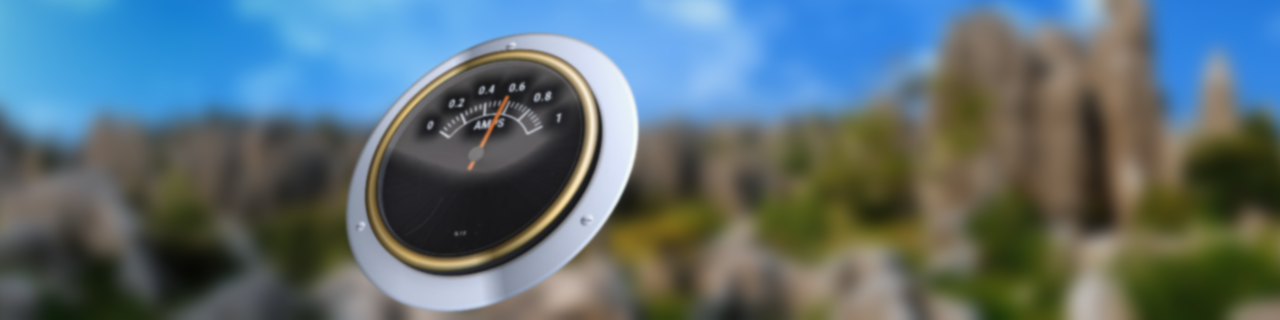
**0.6** A
